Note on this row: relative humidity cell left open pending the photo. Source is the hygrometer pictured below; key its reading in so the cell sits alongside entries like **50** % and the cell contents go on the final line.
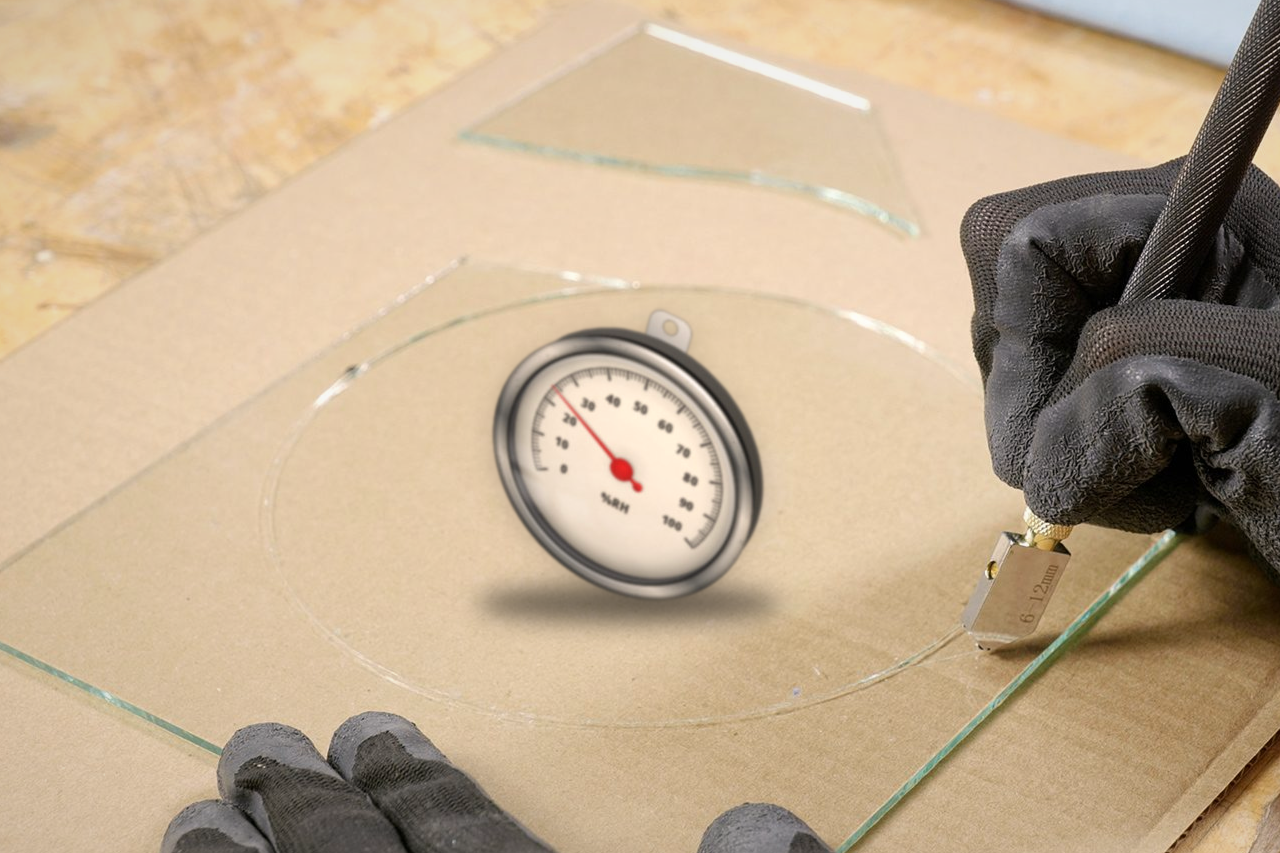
**25** %
